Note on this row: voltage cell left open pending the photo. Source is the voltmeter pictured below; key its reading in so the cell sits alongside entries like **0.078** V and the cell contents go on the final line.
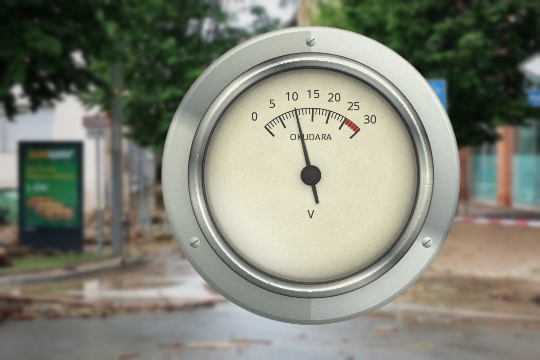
**10** V
